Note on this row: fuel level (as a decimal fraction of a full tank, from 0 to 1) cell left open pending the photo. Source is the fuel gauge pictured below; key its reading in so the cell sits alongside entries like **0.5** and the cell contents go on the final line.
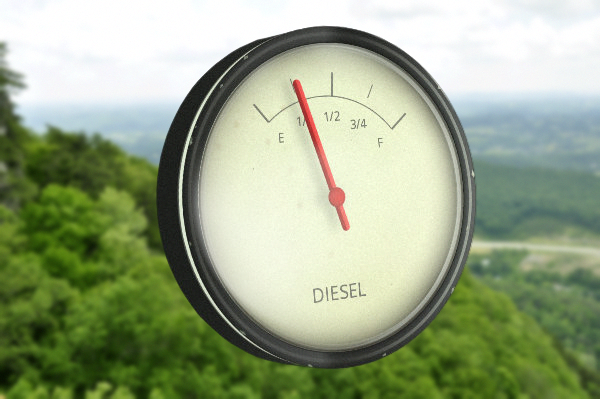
**0.25**
